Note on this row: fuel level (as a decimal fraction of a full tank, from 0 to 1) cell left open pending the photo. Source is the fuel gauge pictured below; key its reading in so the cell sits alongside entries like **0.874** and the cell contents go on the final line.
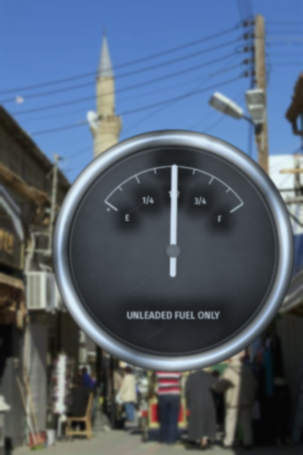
**0.5**
